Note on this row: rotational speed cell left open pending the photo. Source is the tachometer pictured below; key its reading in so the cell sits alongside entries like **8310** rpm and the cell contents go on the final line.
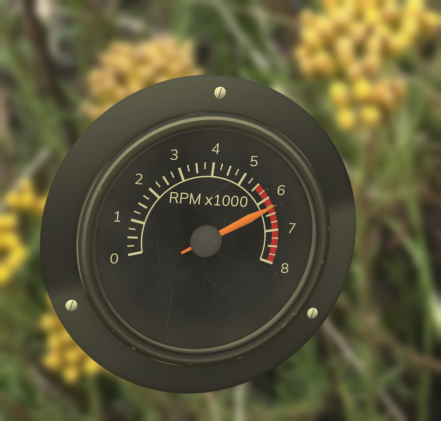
**6250** rpm
